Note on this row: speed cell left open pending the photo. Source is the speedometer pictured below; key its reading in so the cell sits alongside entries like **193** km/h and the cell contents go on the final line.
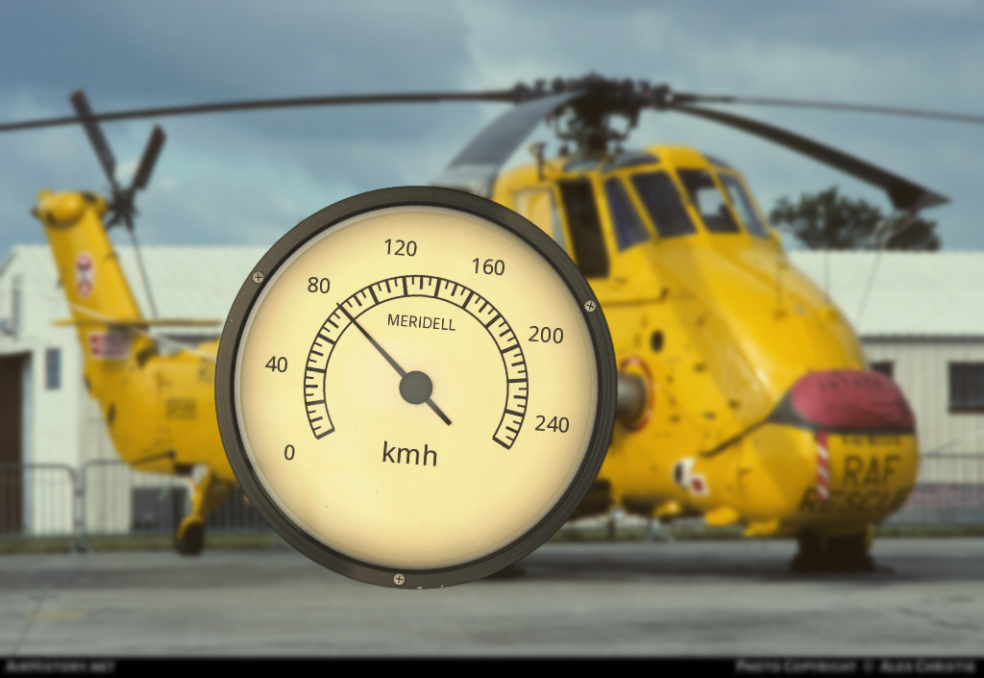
**80** km/h
